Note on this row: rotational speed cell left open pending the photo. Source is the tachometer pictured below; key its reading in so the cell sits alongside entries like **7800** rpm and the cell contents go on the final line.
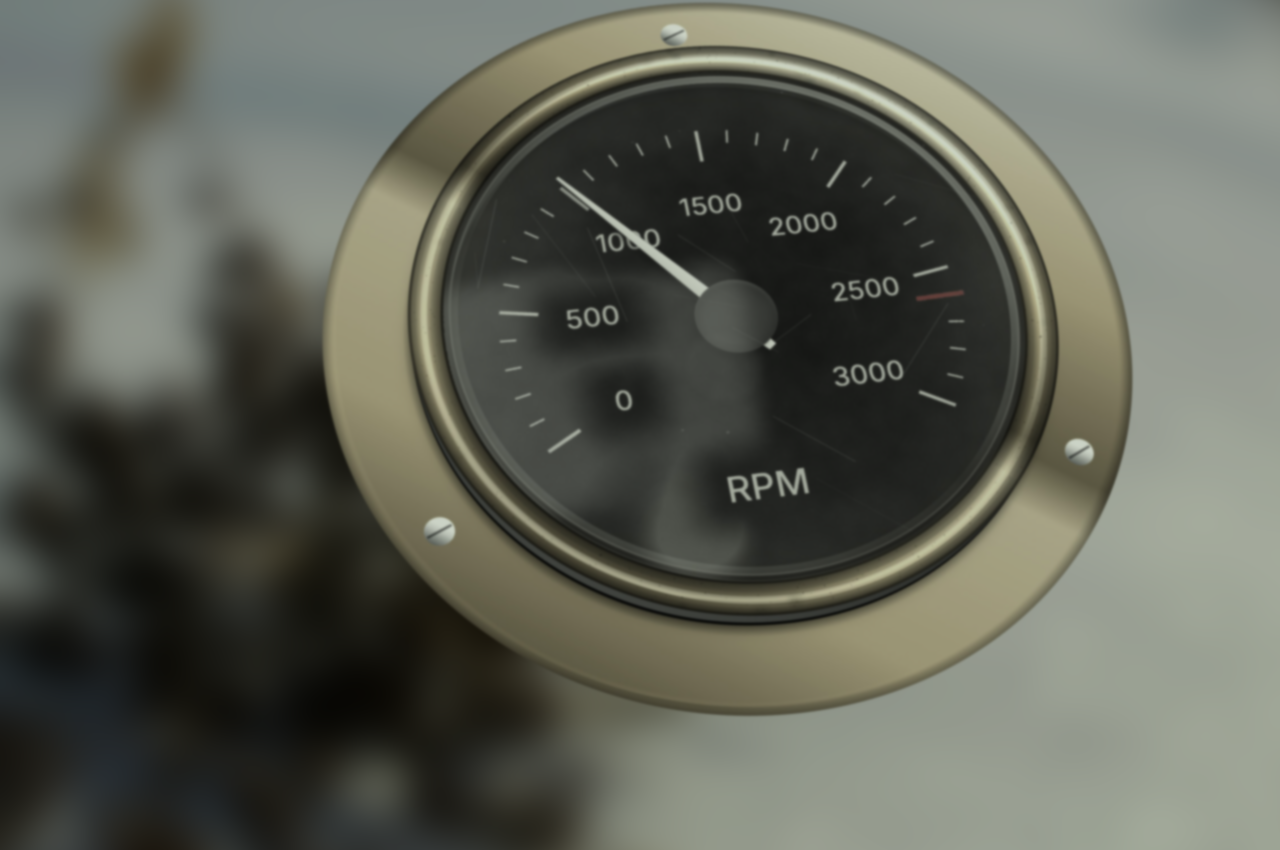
**1000** rpm
